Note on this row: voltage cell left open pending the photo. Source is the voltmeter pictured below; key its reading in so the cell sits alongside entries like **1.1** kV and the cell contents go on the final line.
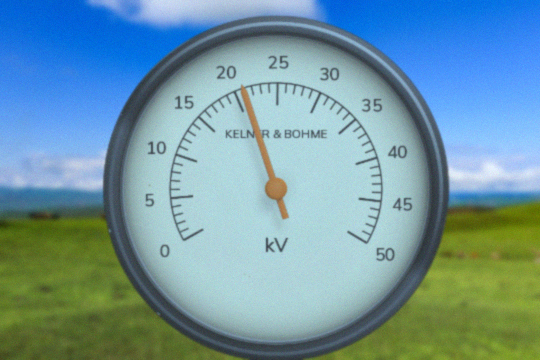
**21** kV
